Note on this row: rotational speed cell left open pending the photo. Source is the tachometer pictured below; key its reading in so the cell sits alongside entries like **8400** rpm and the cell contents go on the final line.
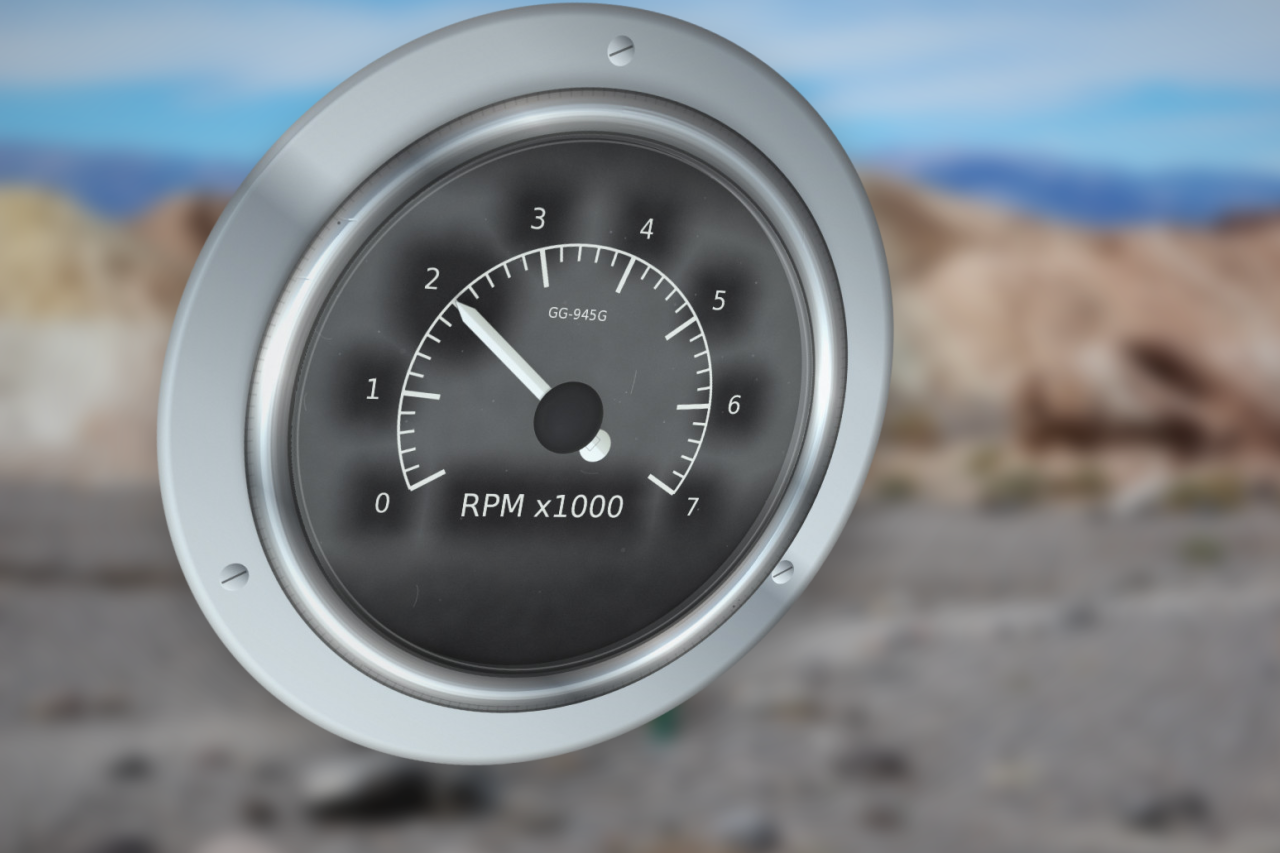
**2000** rpm
